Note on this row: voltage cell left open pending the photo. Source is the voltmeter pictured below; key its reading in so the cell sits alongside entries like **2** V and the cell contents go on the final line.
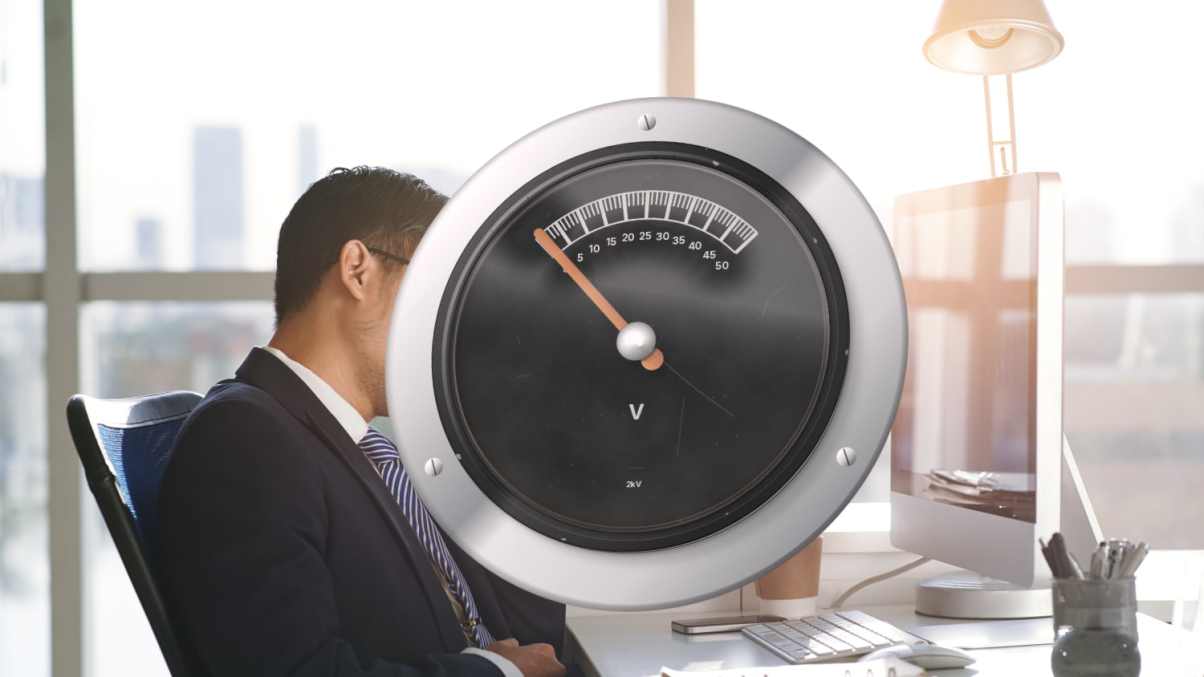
**1** V
